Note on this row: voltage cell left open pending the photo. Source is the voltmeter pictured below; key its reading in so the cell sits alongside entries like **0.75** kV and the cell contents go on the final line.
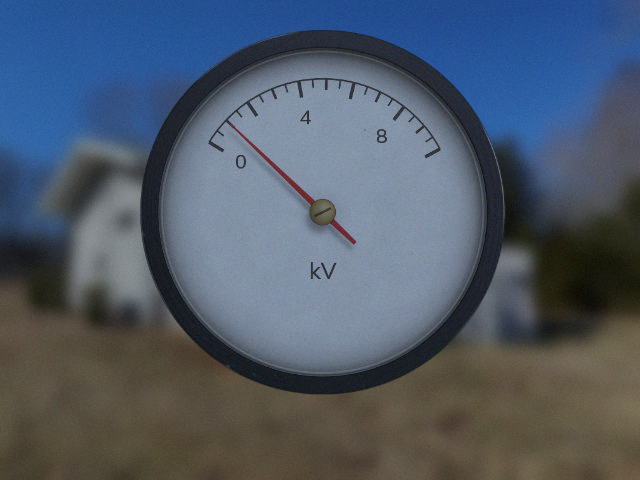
**1** kV
